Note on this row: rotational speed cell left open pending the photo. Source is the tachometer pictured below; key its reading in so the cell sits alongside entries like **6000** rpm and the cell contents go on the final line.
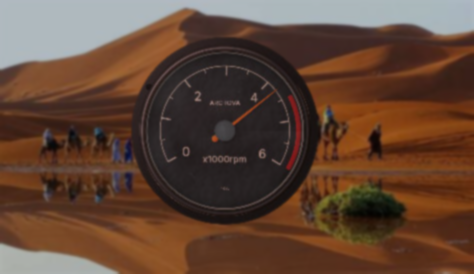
**4250** rpm
